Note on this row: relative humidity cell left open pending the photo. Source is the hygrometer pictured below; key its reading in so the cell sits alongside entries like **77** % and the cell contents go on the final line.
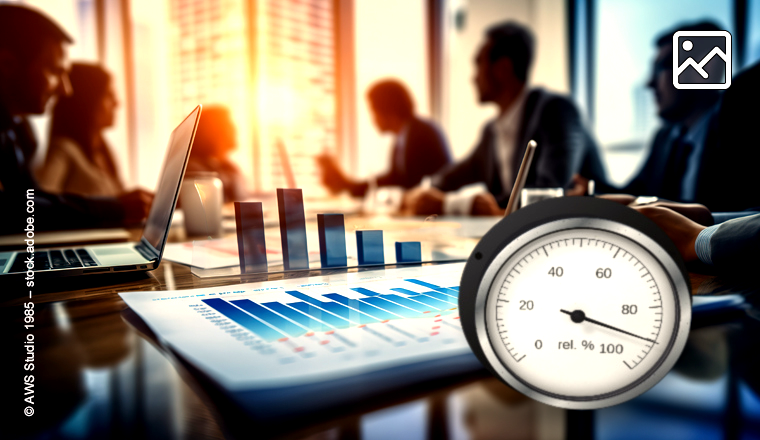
**90** %
